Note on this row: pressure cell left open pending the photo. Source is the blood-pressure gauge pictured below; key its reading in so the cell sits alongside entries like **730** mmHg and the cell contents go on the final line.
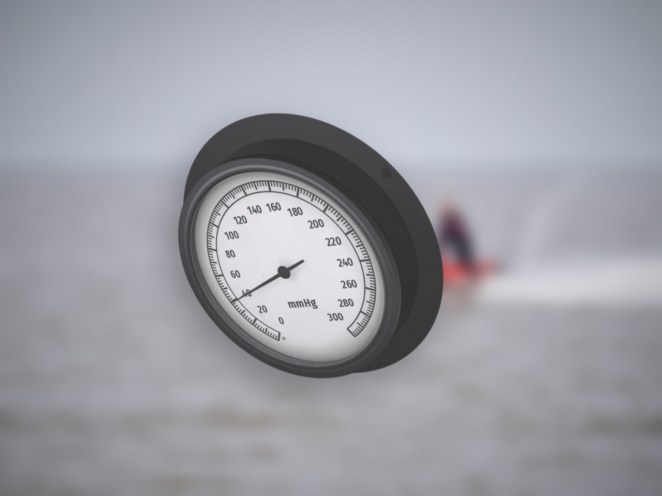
**40** mmHg
